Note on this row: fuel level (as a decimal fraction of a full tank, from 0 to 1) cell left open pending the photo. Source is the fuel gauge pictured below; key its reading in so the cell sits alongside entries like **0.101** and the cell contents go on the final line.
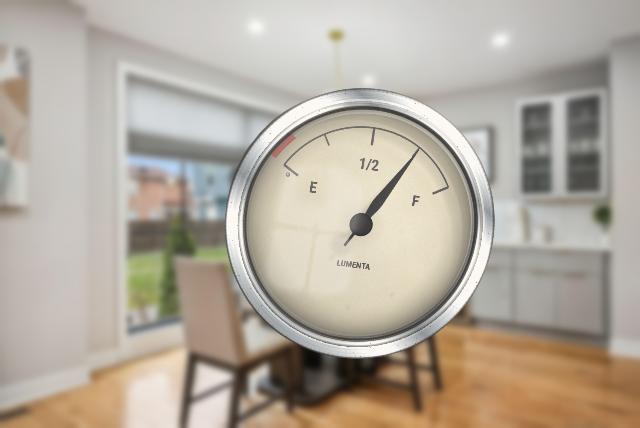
**0.75**
